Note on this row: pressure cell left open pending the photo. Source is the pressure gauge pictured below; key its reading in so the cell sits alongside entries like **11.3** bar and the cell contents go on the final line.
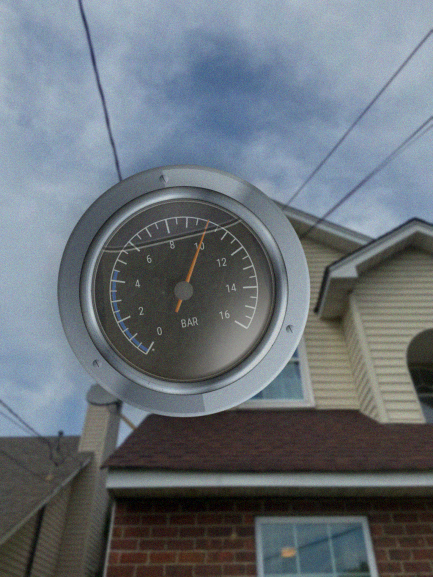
**10** bar
